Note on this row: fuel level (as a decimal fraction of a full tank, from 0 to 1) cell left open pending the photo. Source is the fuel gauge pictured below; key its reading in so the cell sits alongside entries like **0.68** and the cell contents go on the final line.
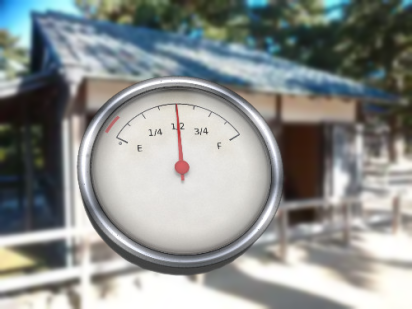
**0.5**
